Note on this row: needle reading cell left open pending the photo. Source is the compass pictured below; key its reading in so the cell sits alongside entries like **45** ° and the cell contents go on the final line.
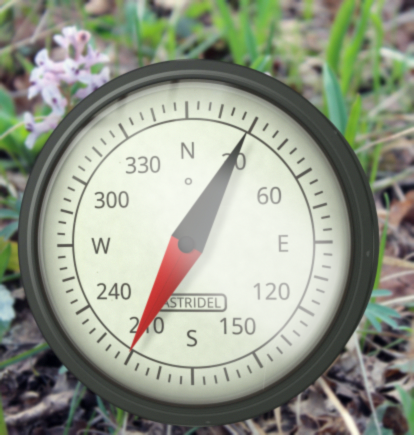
**210** °
